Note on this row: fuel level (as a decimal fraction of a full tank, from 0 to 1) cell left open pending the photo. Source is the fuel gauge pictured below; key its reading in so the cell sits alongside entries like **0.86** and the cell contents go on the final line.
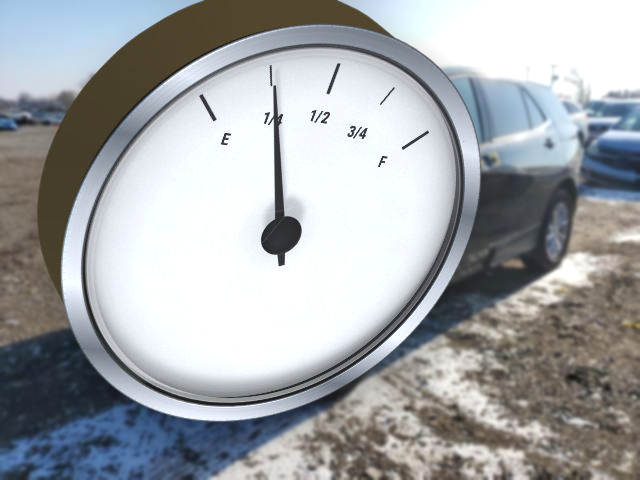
**0.25**
